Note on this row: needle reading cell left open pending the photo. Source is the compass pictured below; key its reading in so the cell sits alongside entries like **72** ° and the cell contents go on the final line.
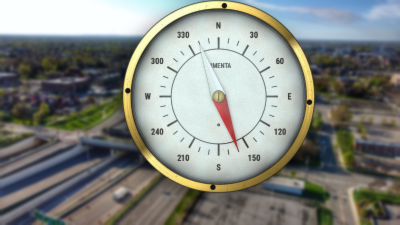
**160** °
